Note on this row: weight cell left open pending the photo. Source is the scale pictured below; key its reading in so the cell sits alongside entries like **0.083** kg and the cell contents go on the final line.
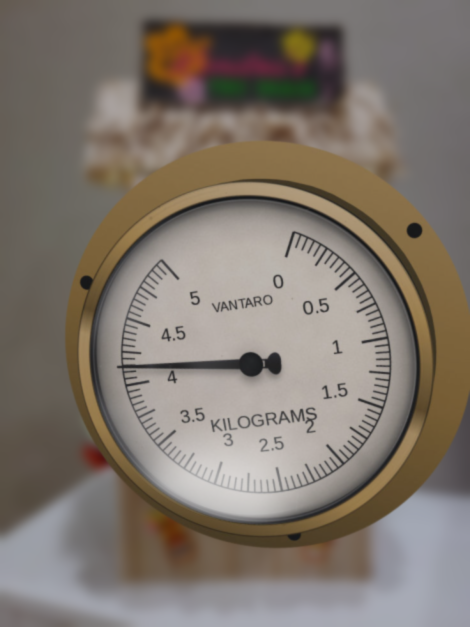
**4.15** kg
